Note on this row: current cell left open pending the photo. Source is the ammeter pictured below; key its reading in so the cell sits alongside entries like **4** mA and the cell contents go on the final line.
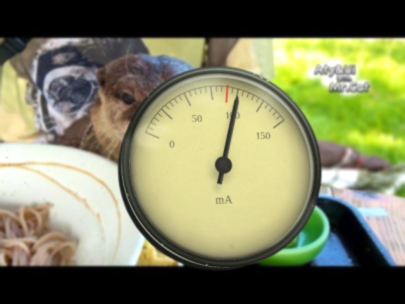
**100** mA
